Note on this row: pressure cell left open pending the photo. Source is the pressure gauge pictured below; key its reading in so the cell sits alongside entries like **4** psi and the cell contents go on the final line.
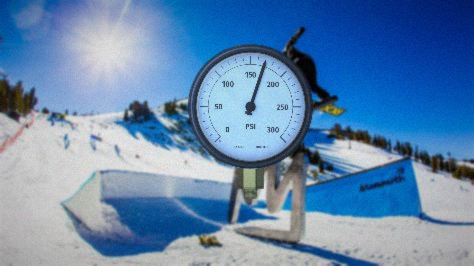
**170** psi
